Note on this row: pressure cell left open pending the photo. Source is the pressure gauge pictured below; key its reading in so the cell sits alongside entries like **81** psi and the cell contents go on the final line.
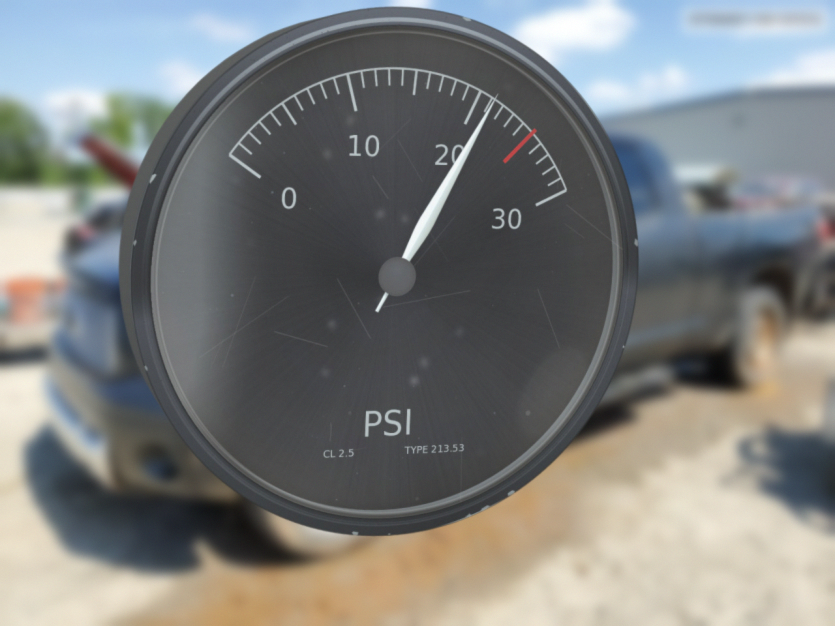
**21** psi
